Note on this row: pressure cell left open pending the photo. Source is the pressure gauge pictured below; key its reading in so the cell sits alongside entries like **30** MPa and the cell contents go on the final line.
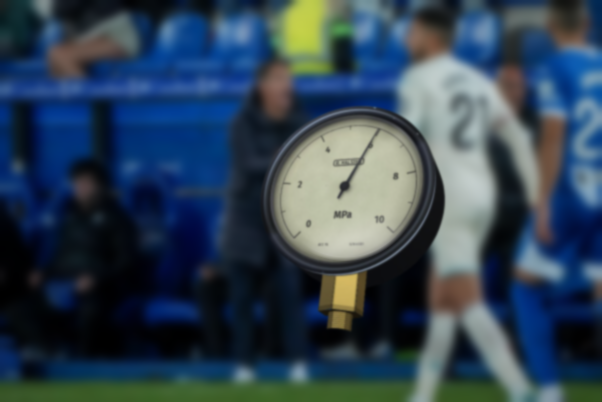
**6** MPa
